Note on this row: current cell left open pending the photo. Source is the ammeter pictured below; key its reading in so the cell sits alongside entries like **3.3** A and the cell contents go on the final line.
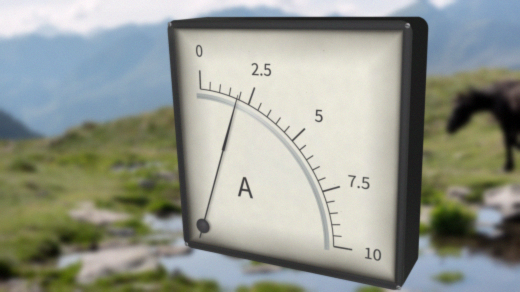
**2** A
